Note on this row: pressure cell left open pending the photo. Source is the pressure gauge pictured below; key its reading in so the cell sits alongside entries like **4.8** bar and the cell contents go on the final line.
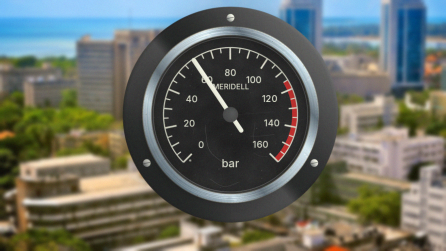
**60** bar
